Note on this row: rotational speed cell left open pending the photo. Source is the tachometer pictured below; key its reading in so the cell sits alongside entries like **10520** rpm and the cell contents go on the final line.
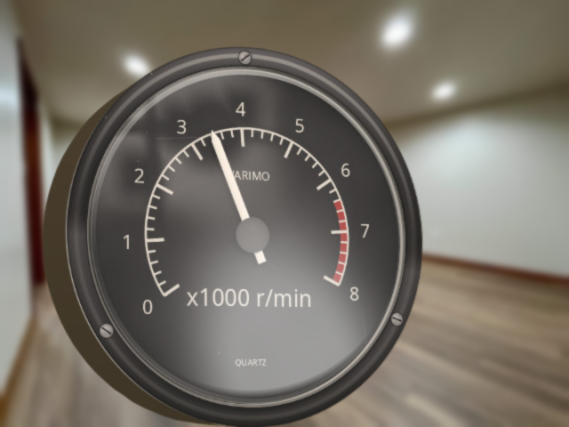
**3400** rpm
